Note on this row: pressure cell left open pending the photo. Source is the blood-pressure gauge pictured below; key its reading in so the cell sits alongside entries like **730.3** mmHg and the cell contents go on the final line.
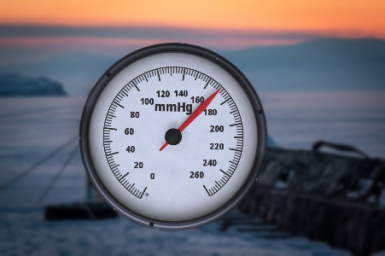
**170** mmHg
